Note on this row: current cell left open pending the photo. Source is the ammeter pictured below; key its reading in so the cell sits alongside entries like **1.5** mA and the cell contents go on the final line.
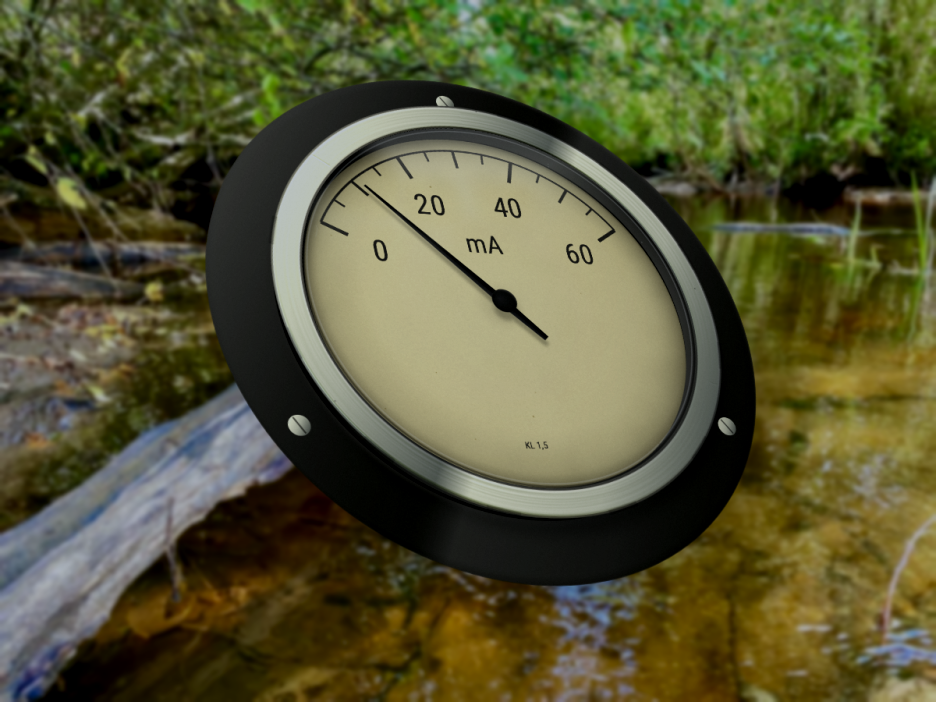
**10** mA
